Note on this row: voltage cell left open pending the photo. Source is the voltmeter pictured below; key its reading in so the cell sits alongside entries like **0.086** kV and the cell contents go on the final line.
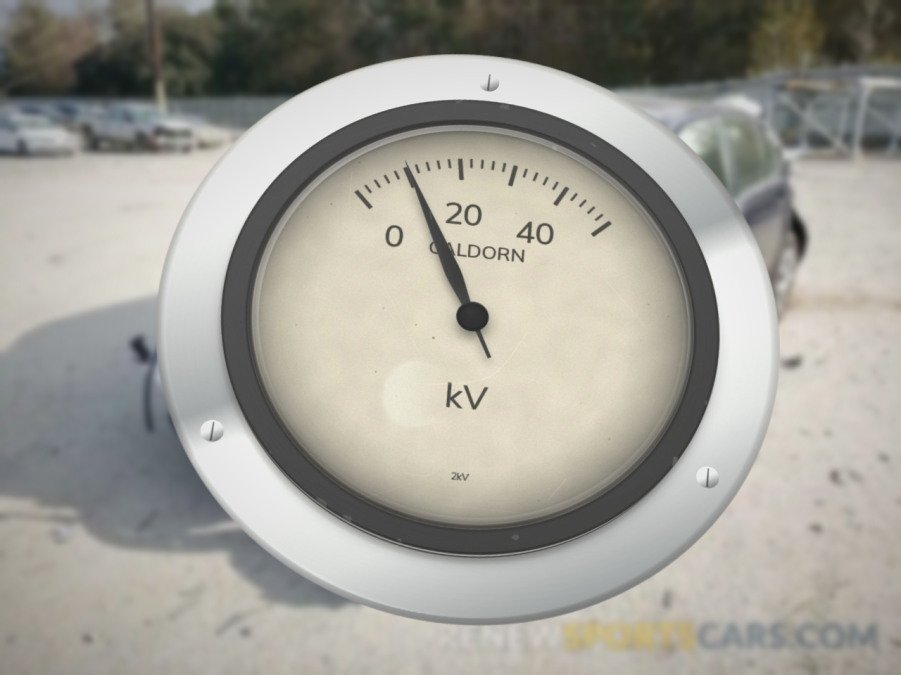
**10** kV
